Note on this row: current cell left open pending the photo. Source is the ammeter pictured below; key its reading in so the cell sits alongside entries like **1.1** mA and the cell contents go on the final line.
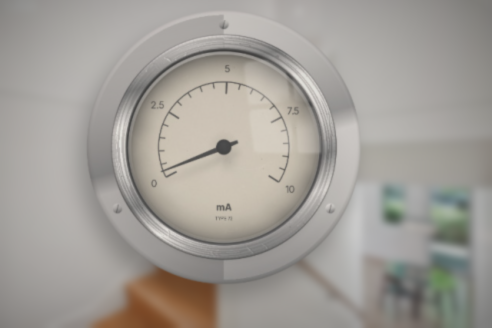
**0.25** mA
